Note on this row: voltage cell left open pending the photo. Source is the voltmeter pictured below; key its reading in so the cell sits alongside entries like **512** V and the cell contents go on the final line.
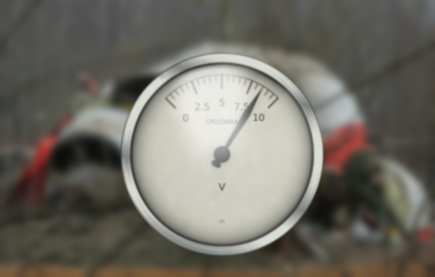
**8.5** V
